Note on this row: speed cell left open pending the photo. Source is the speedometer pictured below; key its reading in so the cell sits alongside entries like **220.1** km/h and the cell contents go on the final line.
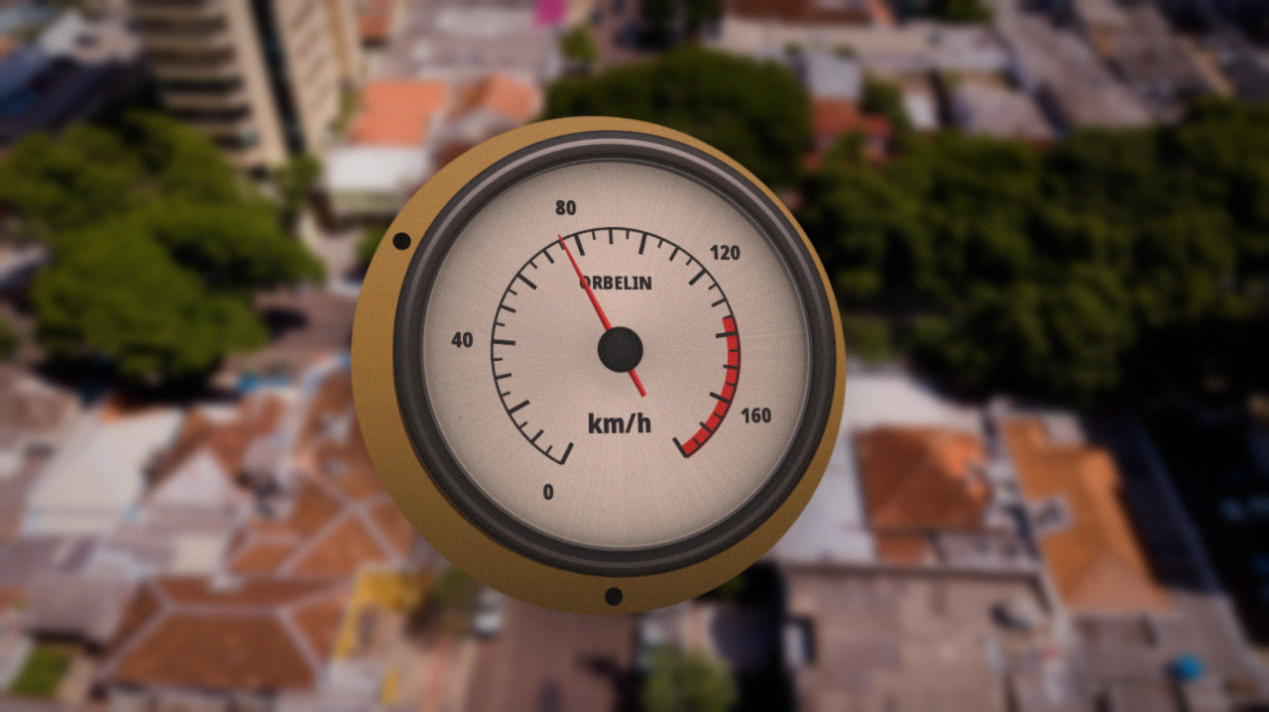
**75** km/h
